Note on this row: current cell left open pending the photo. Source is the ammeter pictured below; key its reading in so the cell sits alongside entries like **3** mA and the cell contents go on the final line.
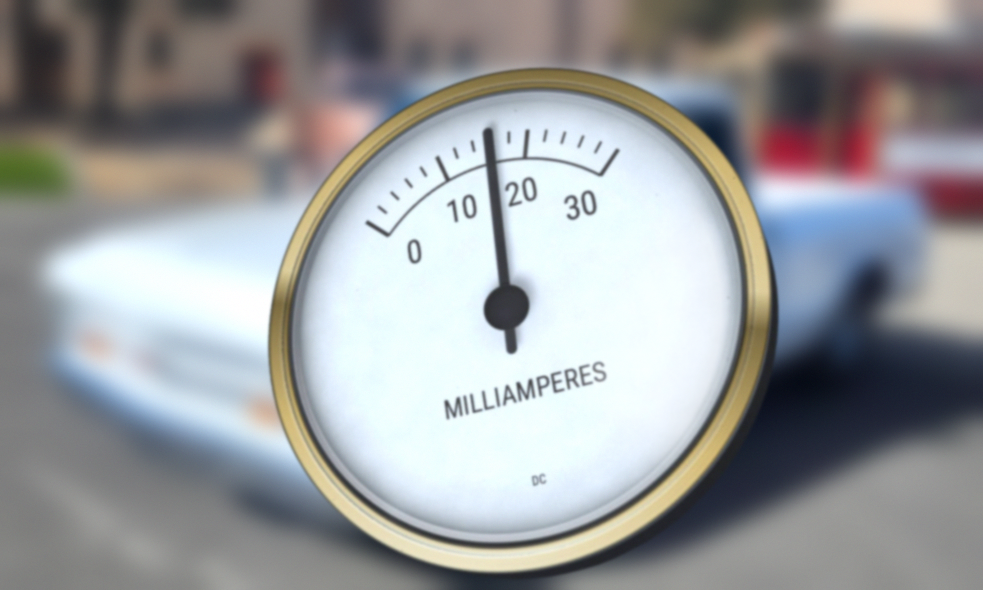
**16** mA
